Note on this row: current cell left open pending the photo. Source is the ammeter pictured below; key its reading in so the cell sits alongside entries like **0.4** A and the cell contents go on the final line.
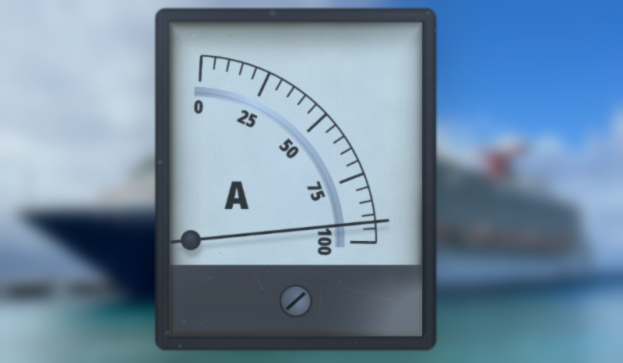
**92.5** A
